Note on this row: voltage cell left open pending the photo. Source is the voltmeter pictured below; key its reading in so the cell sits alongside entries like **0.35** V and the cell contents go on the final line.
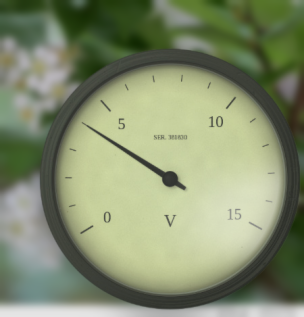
**4** V
